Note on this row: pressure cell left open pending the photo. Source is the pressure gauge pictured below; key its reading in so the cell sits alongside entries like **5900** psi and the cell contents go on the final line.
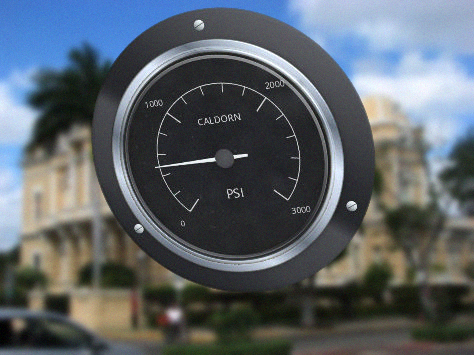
**500** psi
